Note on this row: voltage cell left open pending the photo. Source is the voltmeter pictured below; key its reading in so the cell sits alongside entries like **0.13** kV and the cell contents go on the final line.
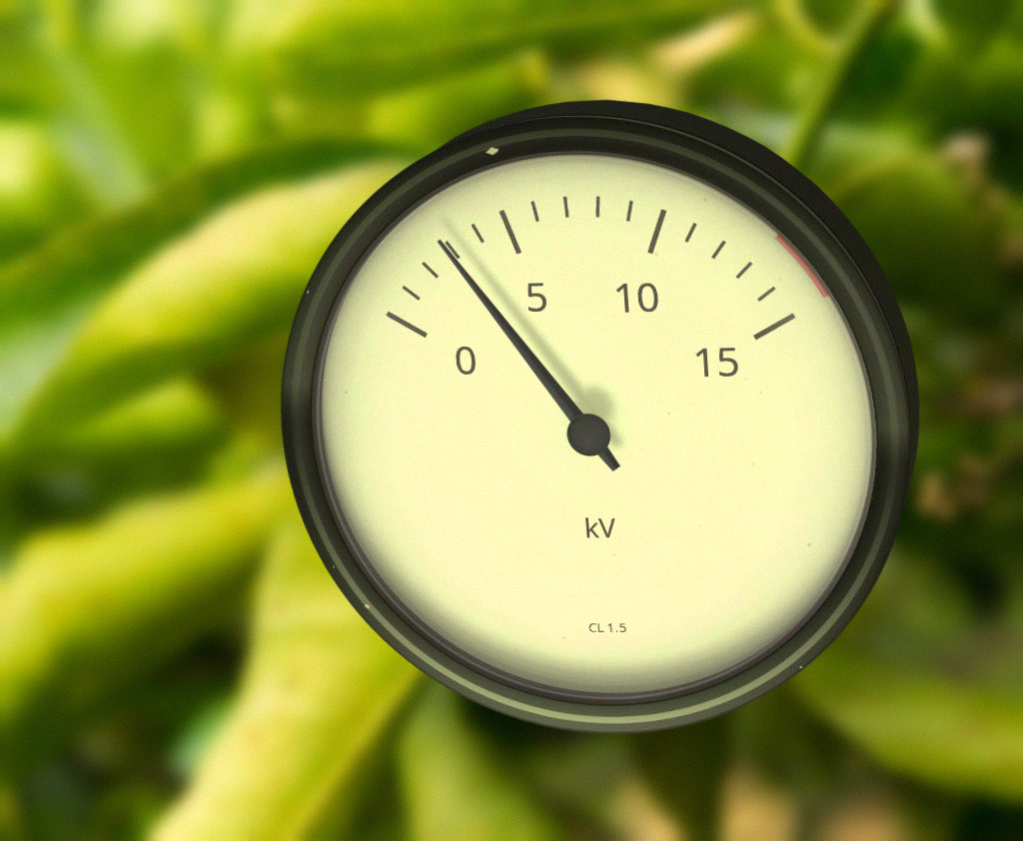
**3** kV
